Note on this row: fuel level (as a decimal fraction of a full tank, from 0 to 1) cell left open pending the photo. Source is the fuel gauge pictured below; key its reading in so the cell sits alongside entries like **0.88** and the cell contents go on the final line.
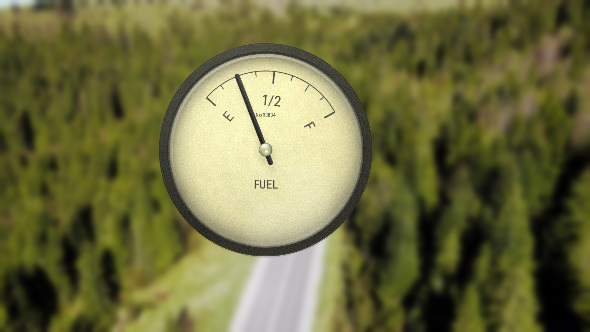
**0.25**
